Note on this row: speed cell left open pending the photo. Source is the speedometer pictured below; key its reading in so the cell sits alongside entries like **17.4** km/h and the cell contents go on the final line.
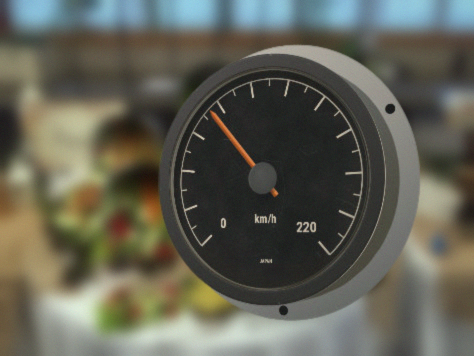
**75** km/h
